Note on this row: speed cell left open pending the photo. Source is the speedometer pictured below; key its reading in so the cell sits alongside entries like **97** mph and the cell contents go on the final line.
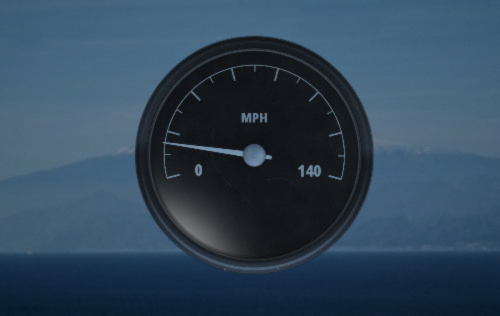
**15** mph
